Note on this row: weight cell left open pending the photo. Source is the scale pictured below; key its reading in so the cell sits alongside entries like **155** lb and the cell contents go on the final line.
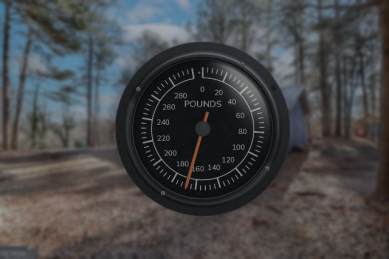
**168** lb
